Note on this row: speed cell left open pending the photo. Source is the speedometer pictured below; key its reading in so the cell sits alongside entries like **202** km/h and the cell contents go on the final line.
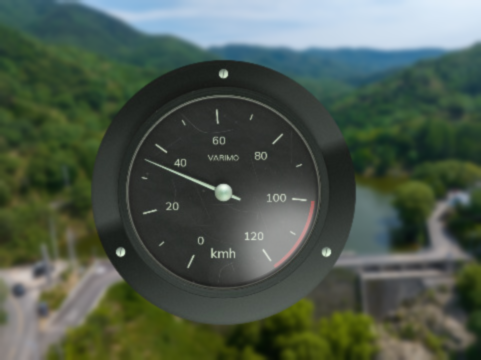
**35** km/h
